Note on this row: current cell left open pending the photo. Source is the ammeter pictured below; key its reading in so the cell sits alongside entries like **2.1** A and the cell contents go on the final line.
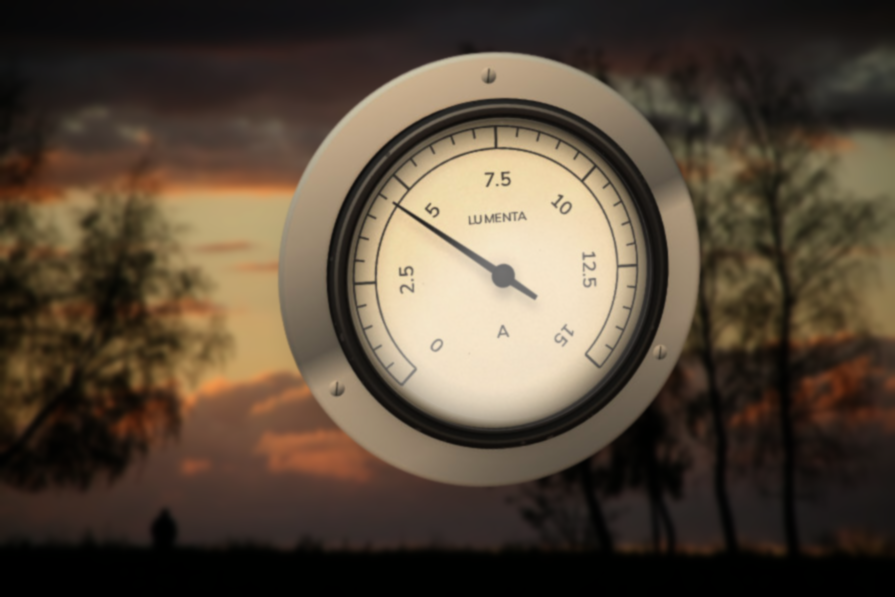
**4.5** A
